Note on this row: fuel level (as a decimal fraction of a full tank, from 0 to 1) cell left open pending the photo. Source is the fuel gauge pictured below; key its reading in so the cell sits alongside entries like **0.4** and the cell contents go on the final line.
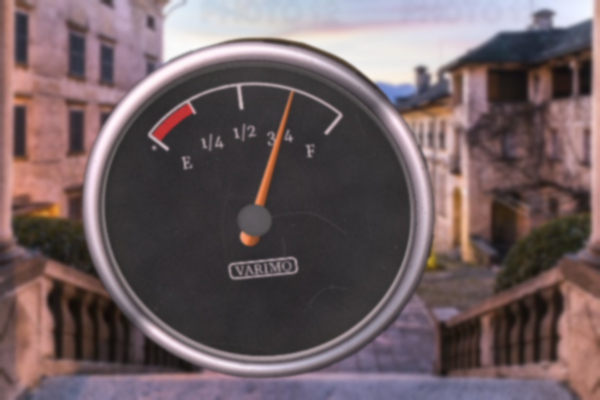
**0.75**
